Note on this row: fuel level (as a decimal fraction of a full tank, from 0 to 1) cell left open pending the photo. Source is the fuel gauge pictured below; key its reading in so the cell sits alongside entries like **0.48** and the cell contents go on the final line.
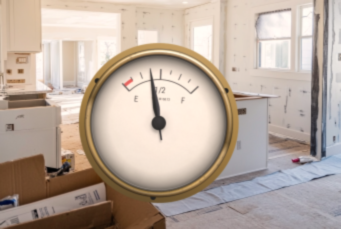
**0.375**
